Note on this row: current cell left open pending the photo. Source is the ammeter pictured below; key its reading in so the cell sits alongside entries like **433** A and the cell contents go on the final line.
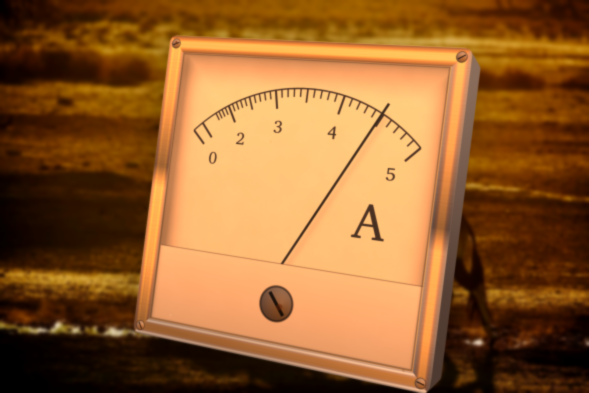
**4.5** A
